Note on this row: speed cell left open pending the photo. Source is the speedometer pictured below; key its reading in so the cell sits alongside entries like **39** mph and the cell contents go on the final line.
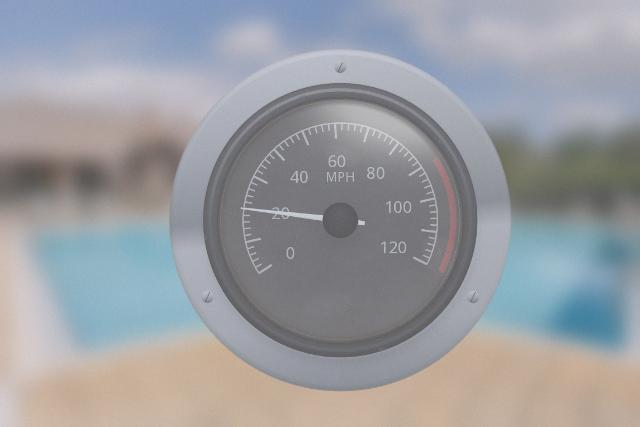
**20** mph
